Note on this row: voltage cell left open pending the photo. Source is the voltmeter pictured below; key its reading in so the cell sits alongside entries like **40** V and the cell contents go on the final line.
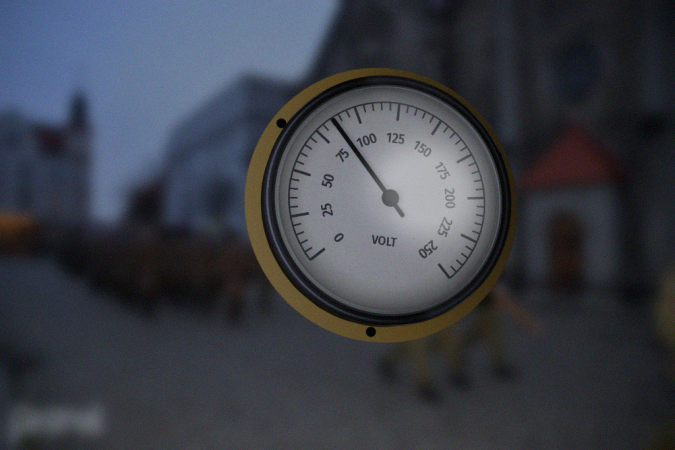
**85** V
